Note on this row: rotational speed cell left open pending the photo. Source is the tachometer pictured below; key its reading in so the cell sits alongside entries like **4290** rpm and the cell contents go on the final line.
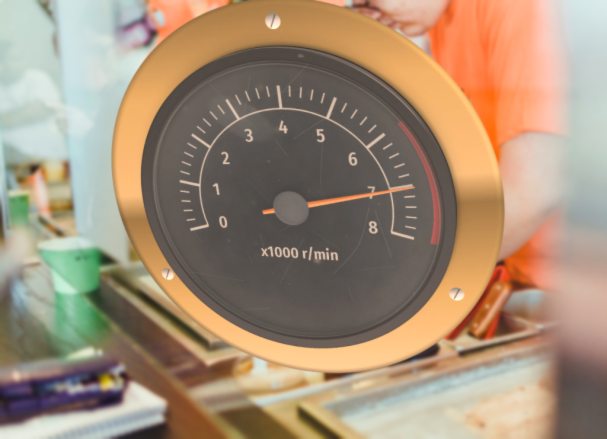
**7000** rpm
